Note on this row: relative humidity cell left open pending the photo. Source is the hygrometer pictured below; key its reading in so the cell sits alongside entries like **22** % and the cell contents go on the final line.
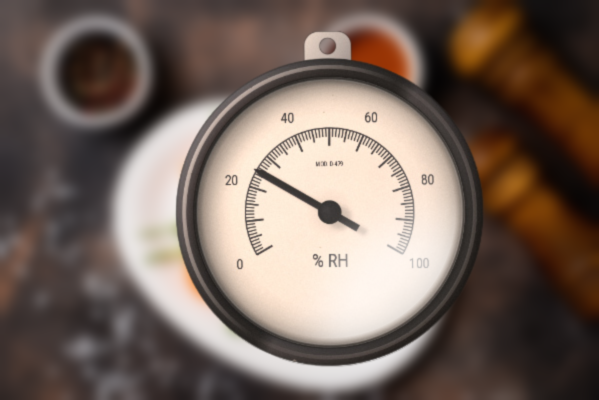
**25** %
